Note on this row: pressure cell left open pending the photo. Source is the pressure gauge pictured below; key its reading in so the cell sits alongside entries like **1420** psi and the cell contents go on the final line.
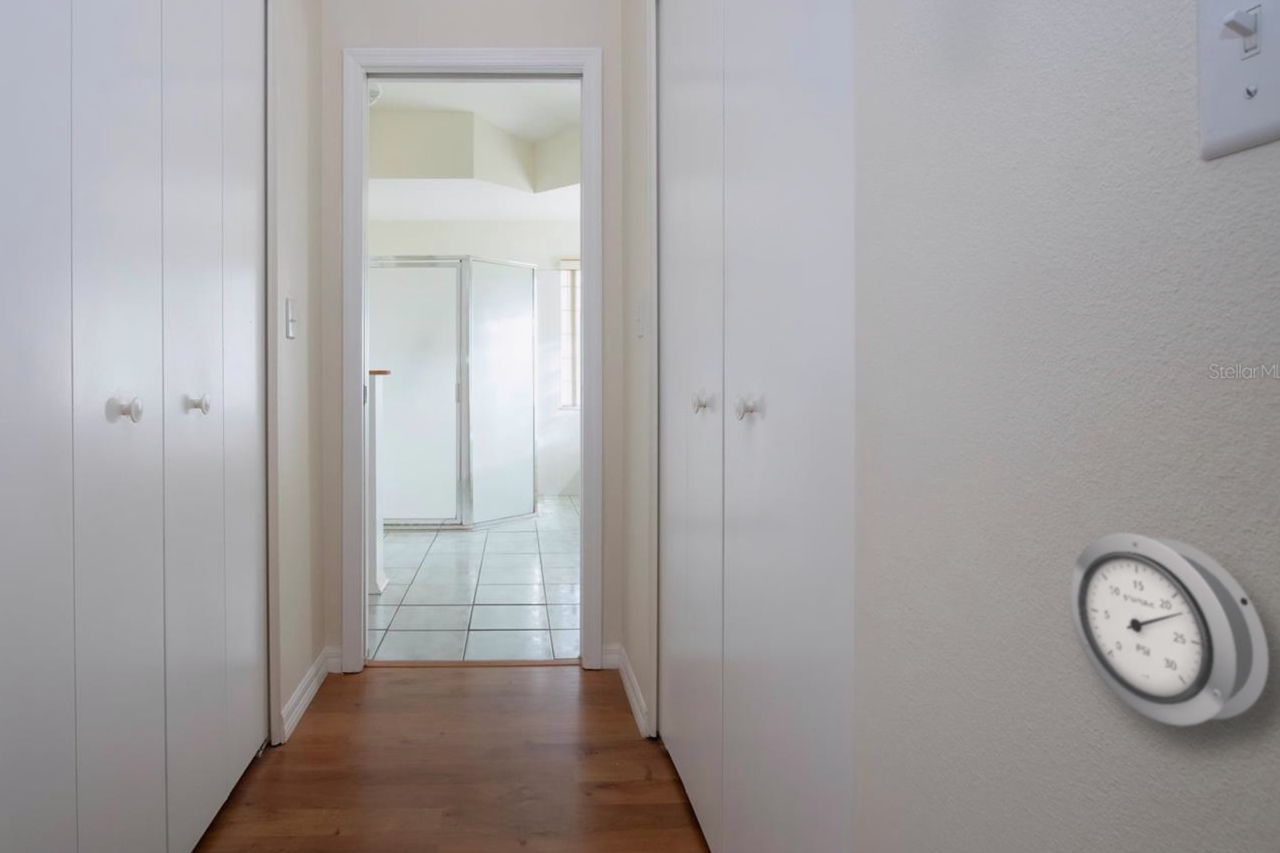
**22** psi
